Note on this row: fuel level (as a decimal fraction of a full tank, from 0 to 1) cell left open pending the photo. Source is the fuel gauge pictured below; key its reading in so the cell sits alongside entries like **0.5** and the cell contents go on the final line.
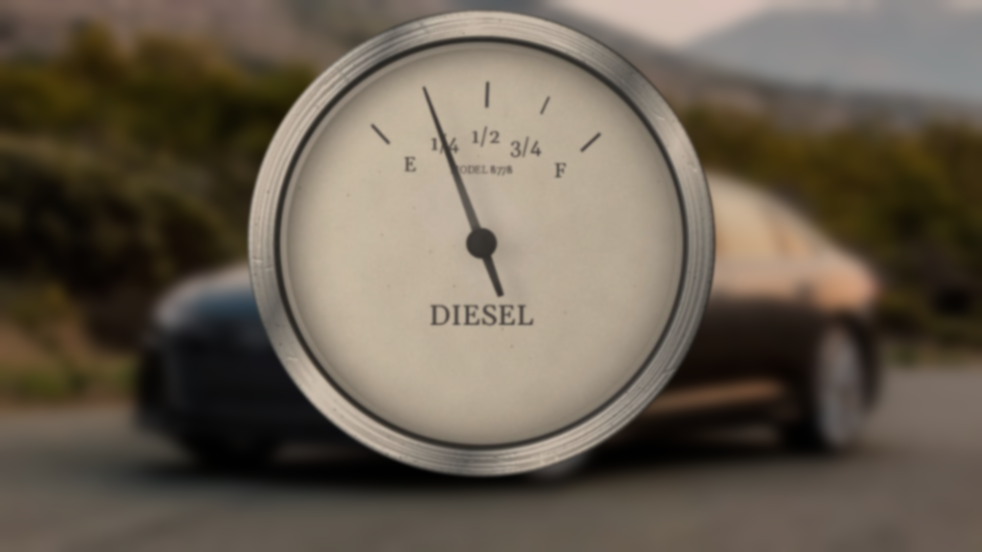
**0.25**
